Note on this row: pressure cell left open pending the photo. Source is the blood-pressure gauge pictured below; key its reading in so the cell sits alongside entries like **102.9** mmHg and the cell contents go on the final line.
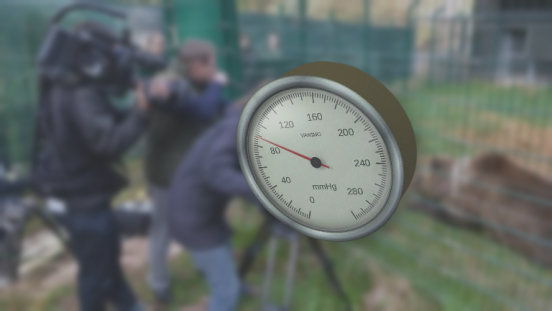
**90** mmHg
